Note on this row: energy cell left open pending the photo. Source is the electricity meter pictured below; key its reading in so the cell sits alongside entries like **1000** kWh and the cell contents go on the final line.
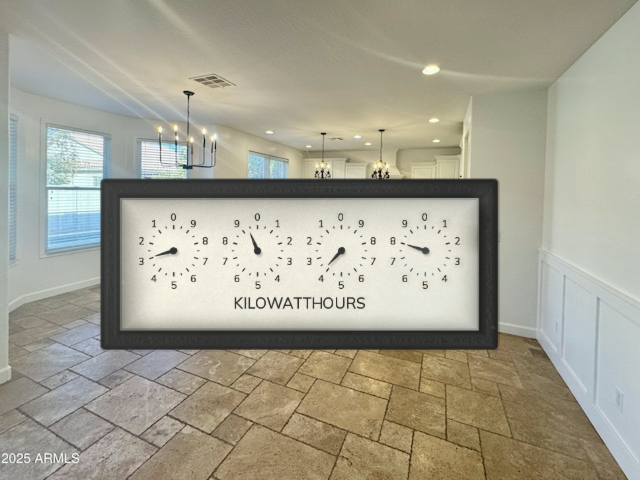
**2938** kWh
